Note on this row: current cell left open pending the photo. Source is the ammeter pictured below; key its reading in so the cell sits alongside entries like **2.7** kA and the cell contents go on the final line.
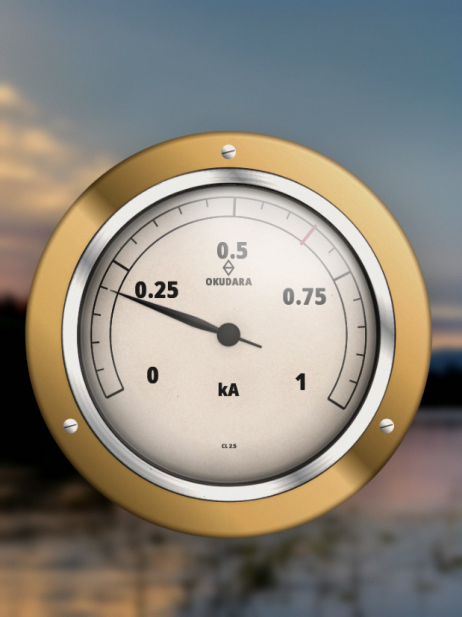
**0.2** kA
